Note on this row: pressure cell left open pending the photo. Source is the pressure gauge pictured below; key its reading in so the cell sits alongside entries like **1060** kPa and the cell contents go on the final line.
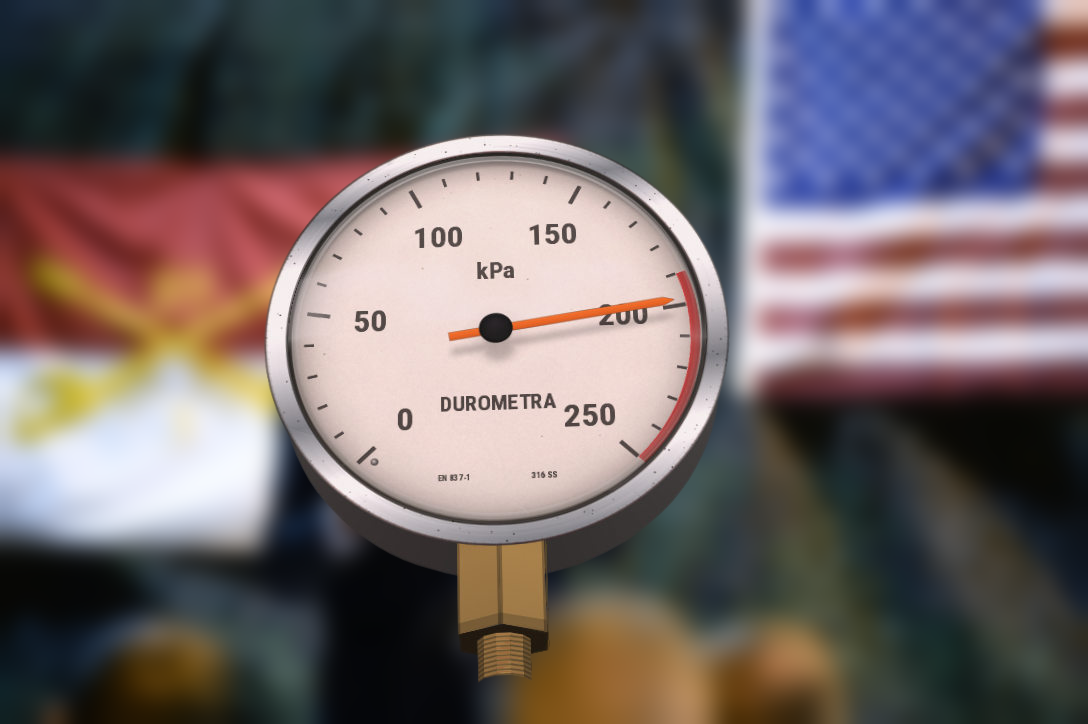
**200** kPa
